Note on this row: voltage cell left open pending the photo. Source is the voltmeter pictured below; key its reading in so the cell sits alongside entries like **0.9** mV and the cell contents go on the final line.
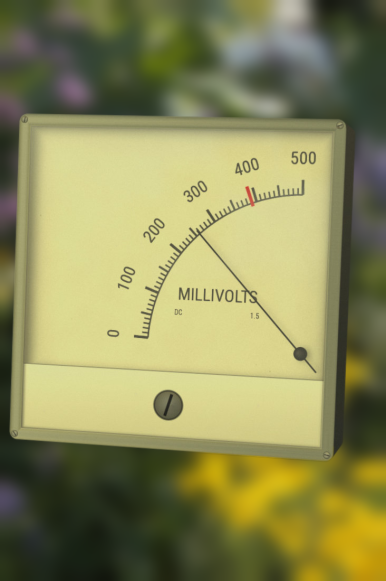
**260** mV
